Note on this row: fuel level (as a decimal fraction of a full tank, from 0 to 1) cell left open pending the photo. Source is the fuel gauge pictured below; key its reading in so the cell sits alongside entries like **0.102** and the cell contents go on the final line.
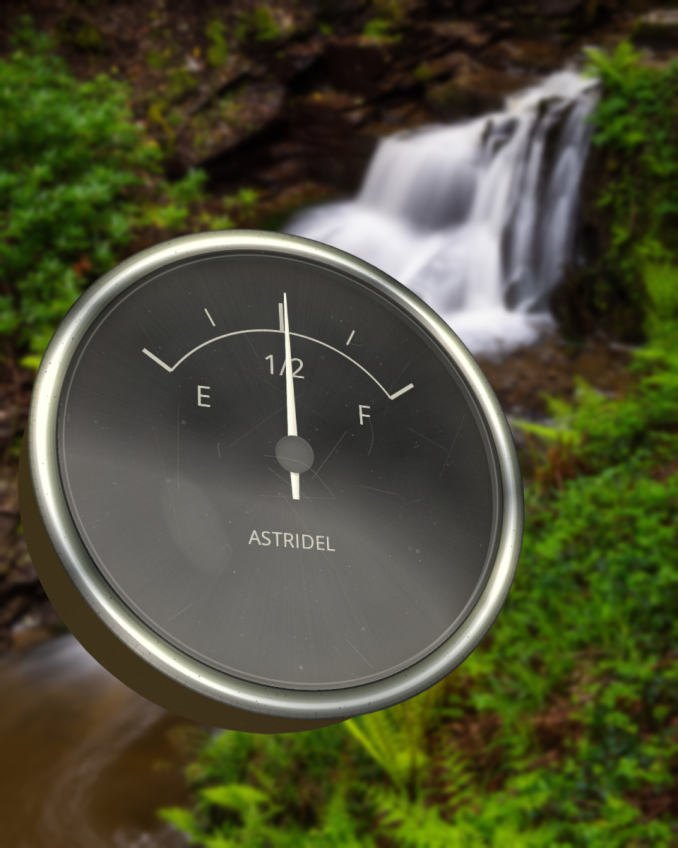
**0.5**
